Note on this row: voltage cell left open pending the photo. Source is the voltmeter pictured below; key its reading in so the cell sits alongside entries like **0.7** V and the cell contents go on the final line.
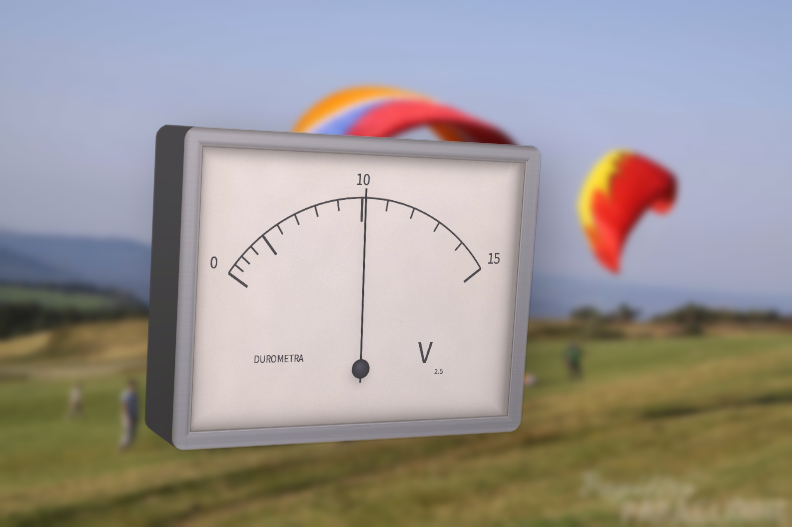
**10** V
